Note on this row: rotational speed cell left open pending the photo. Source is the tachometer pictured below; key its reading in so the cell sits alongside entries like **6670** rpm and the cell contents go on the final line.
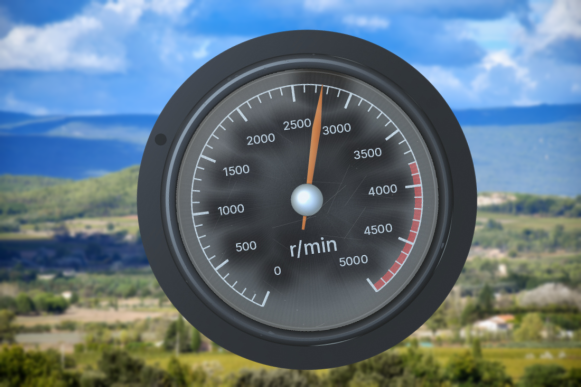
**2750** rpm
